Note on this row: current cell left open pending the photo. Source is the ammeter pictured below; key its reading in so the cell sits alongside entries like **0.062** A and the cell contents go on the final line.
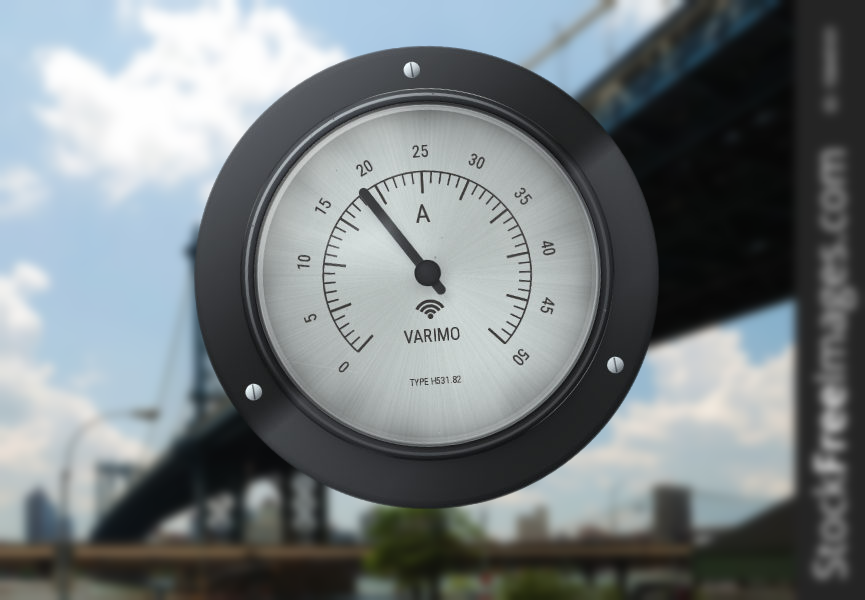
**18.5** A
